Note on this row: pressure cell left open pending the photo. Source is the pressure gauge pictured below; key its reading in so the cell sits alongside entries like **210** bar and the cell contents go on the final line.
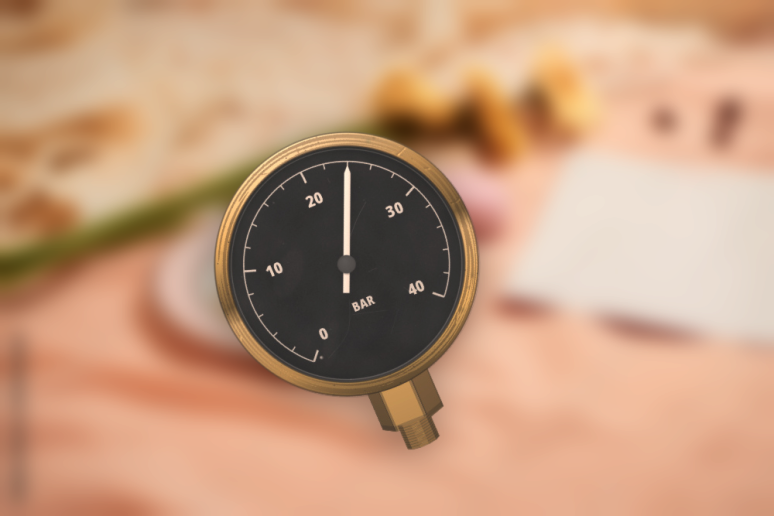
**24** bar
